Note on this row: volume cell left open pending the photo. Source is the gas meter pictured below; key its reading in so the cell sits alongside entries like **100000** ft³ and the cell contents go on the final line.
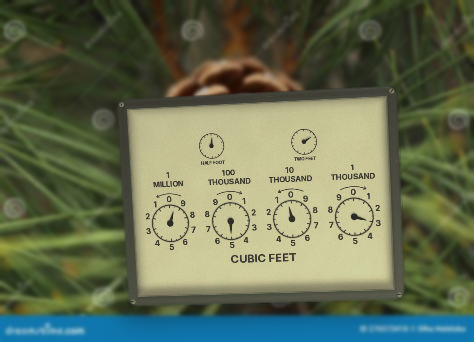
**950300** ft³
